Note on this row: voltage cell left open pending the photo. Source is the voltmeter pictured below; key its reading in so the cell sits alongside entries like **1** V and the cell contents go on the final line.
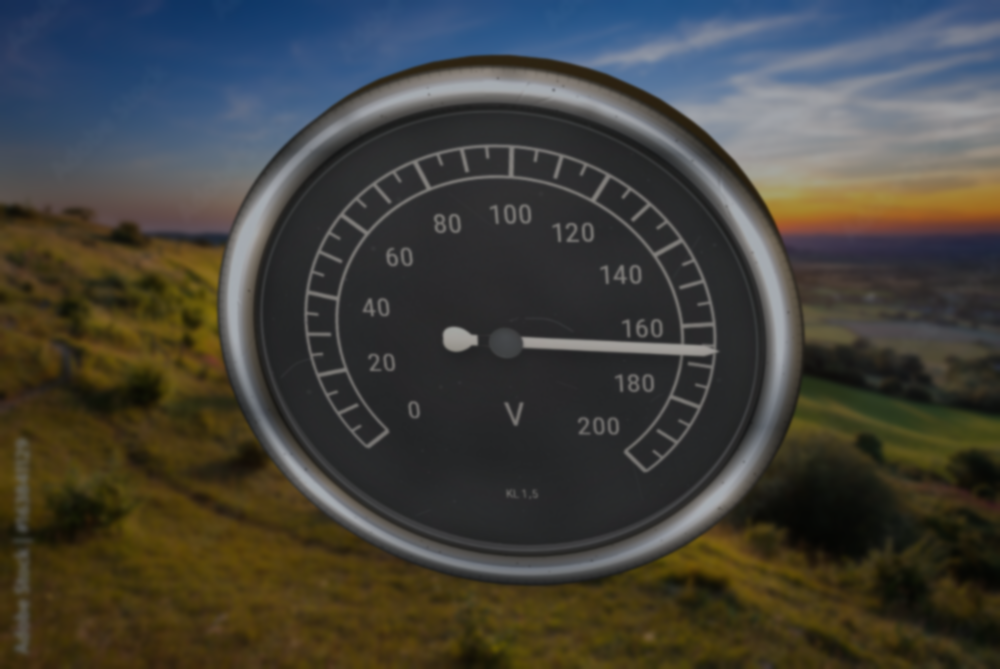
**165** V
